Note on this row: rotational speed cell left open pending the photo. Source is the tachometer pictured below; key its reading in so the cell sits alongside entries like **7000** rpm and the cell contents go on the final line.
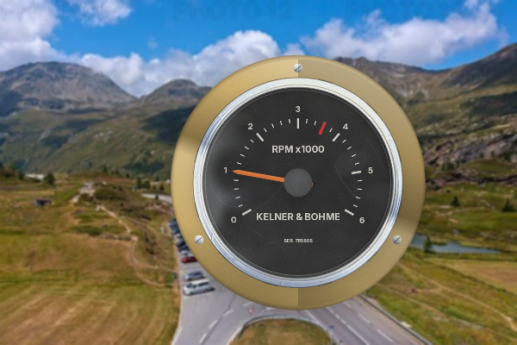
**1000** rpm
